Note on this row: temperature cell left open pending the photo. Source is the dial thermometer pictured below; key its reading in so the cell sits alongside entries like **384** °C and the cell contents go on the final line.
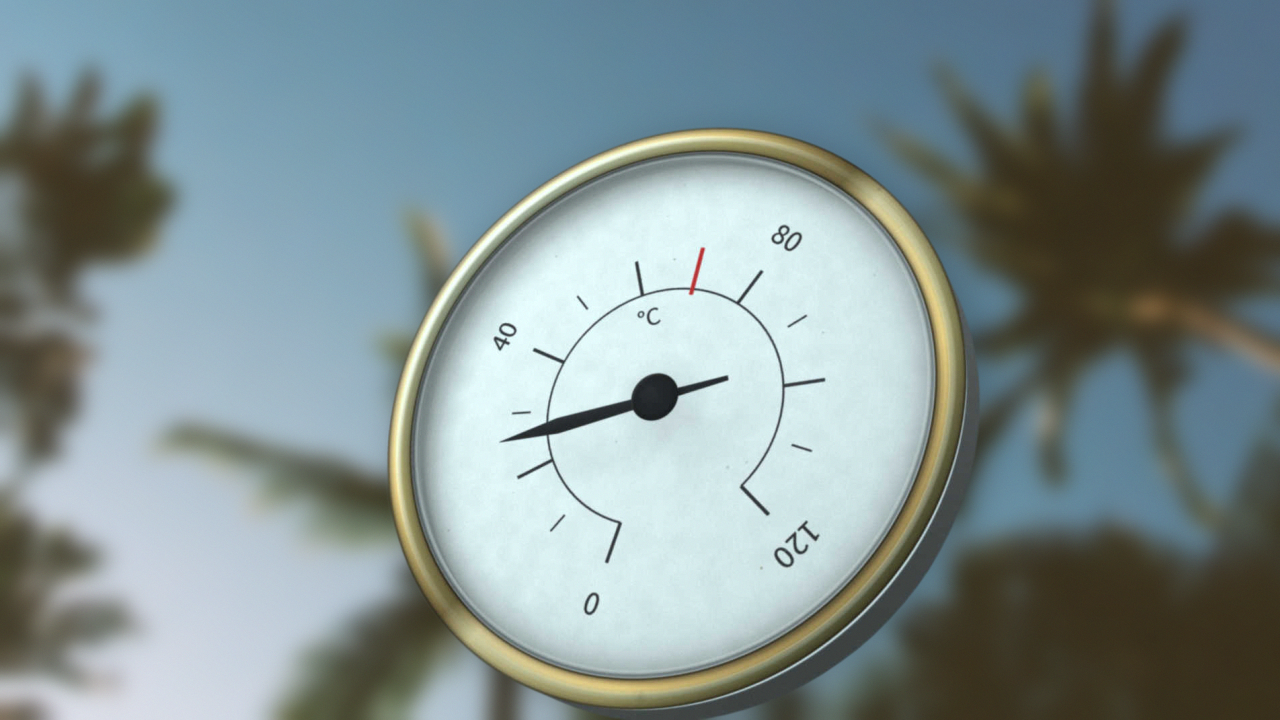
**25** °C
